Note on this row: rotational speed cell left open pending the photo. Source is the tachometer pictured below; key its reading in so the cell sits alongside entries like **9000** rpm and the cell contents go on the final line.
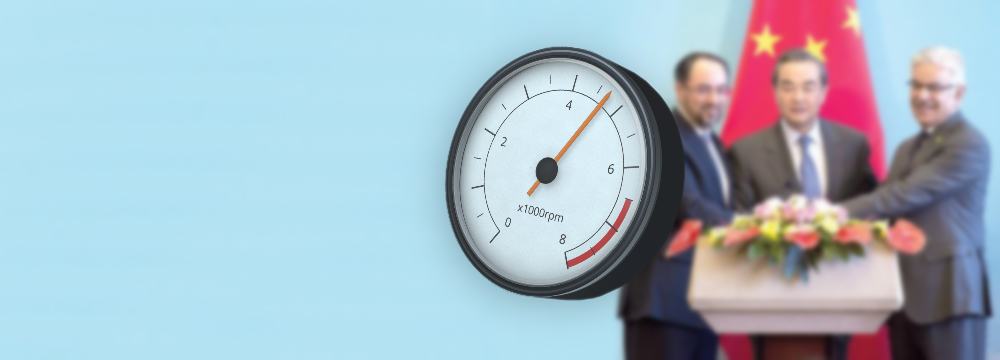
**4750** rpm
